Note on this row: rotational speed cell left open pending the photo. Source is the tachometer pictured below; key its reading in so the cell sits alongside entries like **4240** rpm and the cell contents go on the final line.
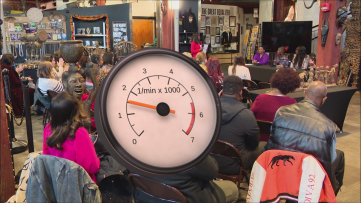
**1500** rpm
